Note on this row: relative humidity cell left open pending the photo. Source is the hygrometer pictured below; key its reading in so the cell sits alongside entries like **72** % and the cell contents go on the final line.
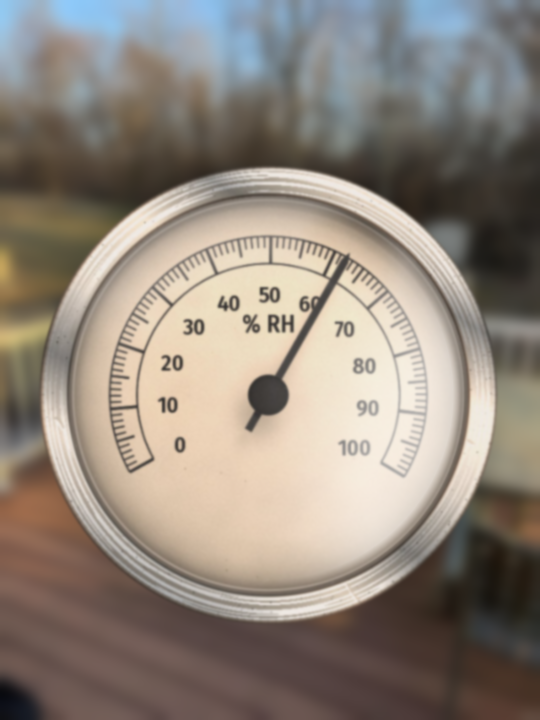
**62** %
